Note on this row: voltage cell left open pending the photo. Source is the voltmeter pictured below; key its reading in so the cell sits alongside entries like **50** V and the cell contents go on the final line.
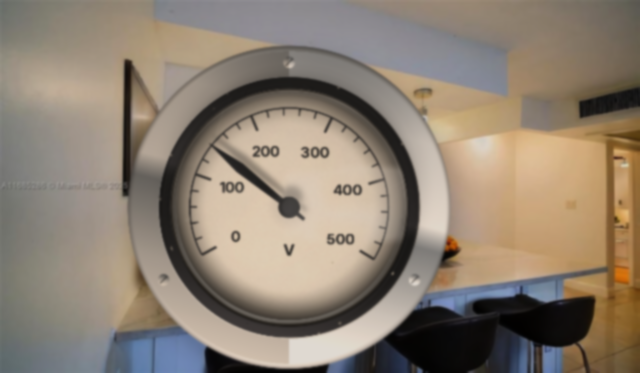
**140** V
